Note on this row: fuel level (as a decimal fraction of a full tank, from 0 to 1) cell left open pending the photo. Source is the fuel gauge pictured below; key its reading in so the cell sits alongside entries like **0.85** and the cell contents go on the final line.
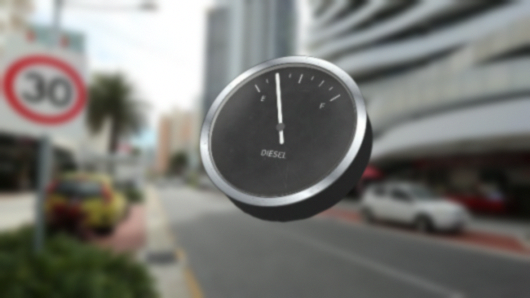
**0.25**
